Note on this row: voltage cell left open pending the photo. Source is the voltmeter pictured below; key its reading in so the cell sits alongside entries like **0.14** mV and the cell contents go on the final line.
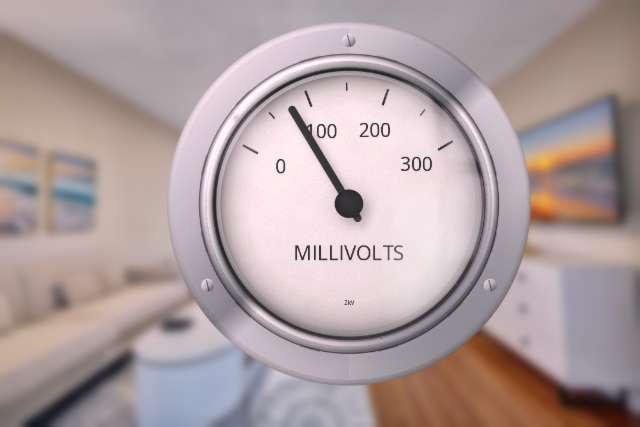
**75** mV
